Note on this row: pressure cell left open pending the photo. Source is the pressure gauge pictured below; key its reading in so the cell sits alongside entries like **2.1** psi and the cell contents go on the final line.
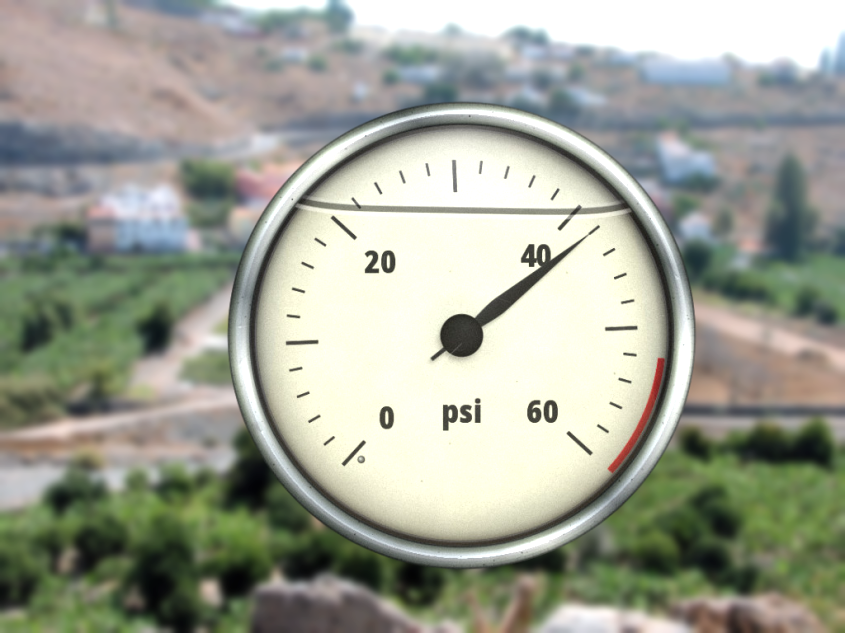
**42** psi
